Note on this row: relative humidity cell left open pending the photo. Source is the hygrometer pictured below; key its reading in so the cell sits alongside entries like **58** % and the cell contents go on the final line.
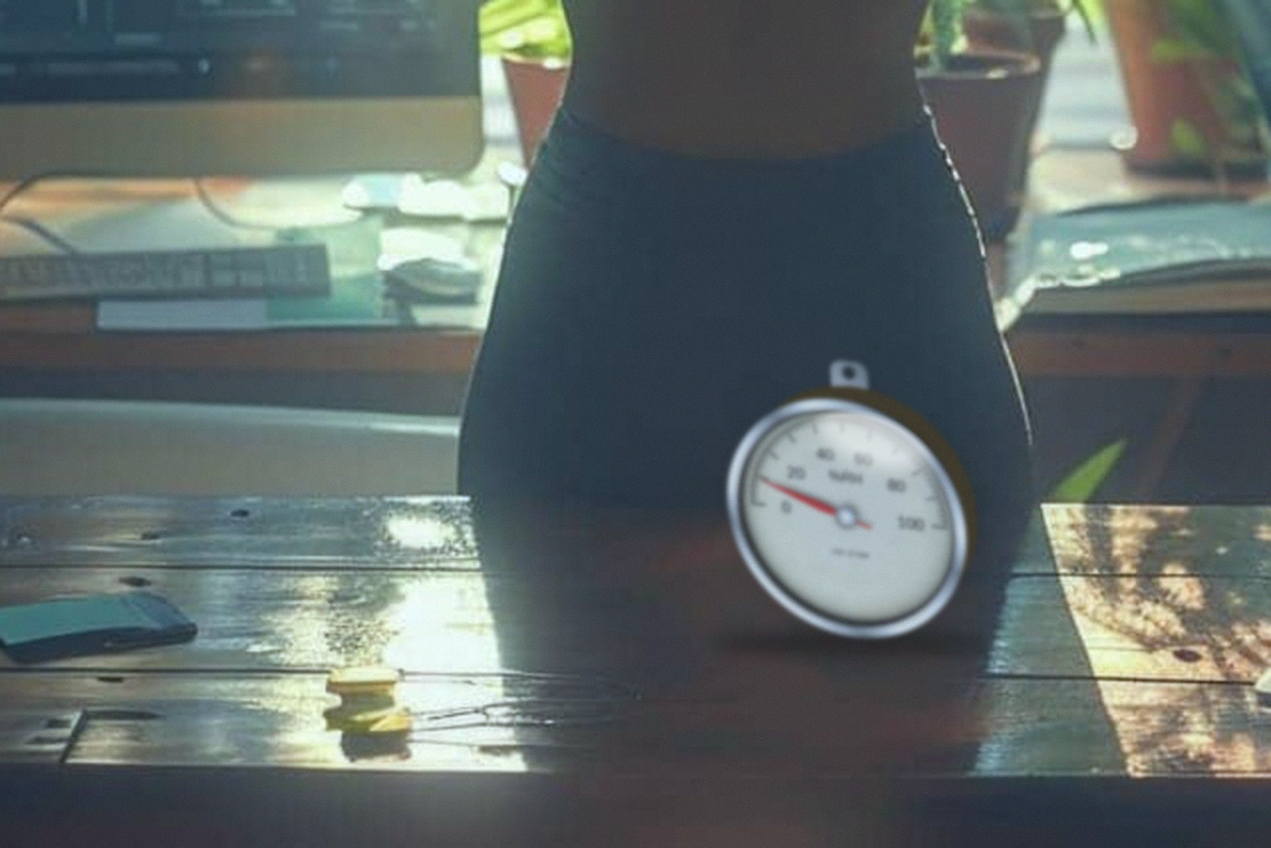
**10** %
